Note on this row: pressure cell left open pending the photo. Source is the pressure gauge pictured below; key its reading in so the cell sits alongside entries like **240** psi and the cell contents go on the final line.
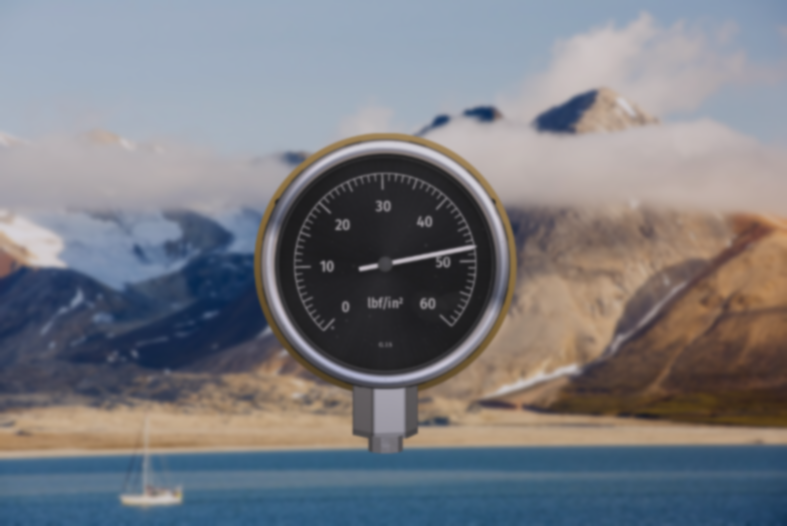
**48** psi
